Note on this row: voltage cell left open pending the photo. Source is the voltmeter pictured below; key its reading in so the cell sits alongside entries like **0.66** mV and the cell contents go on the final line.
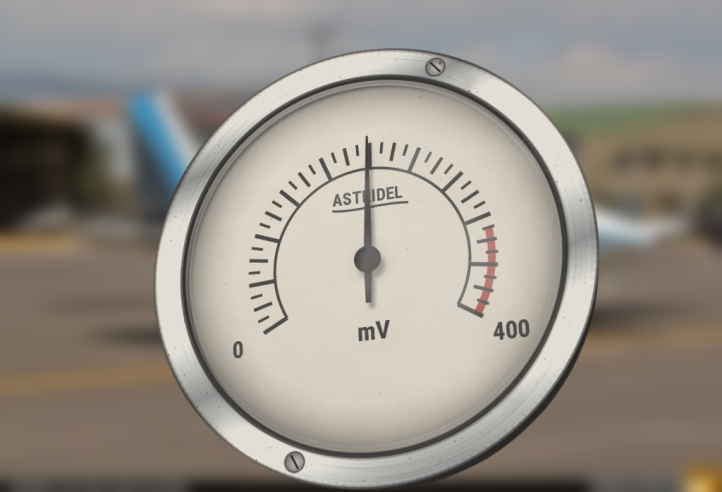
**200** mV
